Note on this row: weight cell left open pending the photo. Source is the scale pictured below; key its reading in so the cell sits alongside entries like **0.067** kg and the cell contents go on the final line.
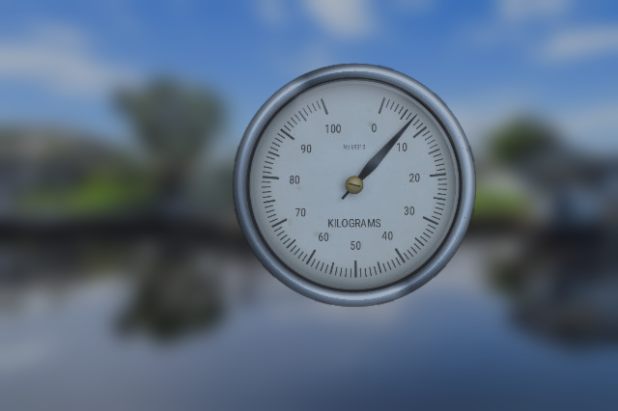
**7** kg
